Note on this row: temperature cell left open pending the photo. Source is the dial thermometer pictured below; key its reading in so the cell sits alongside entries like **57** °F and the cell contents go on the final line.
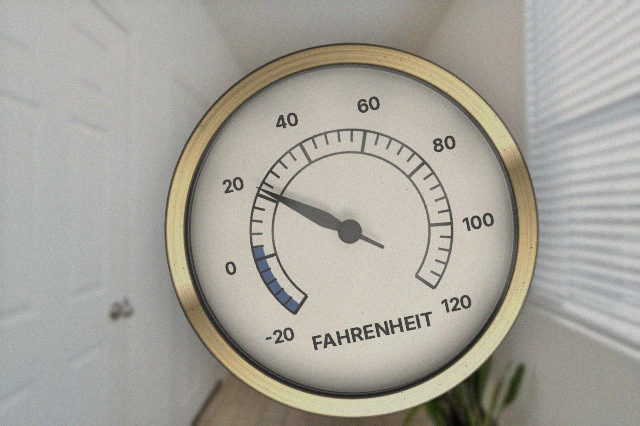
**22** °F
